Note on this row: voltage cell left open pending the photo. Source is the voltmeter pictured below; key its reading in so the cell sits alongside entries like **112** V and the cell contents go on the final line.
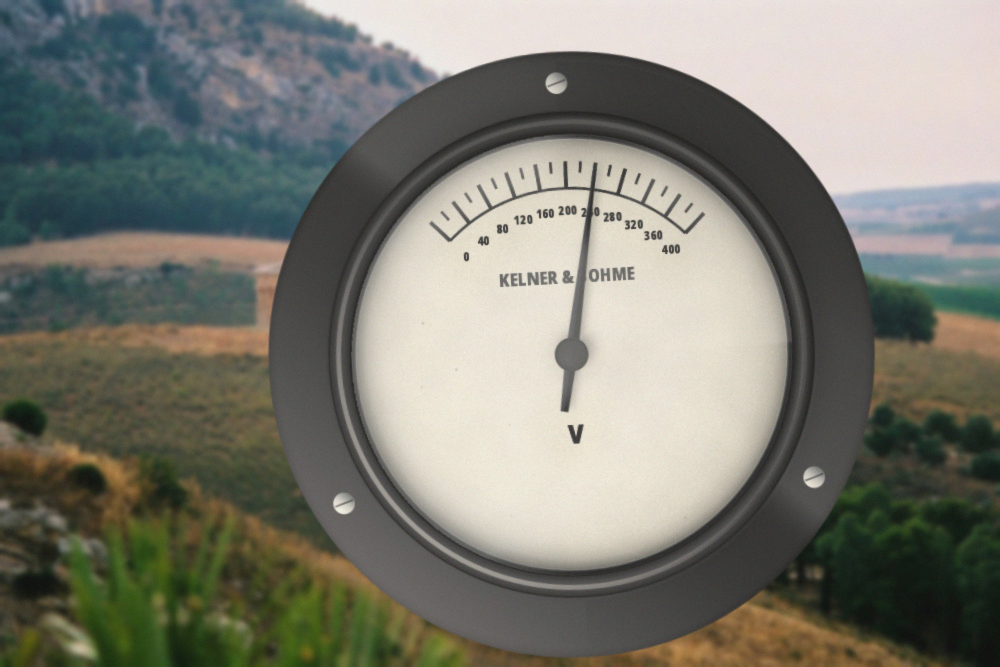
**240** V
